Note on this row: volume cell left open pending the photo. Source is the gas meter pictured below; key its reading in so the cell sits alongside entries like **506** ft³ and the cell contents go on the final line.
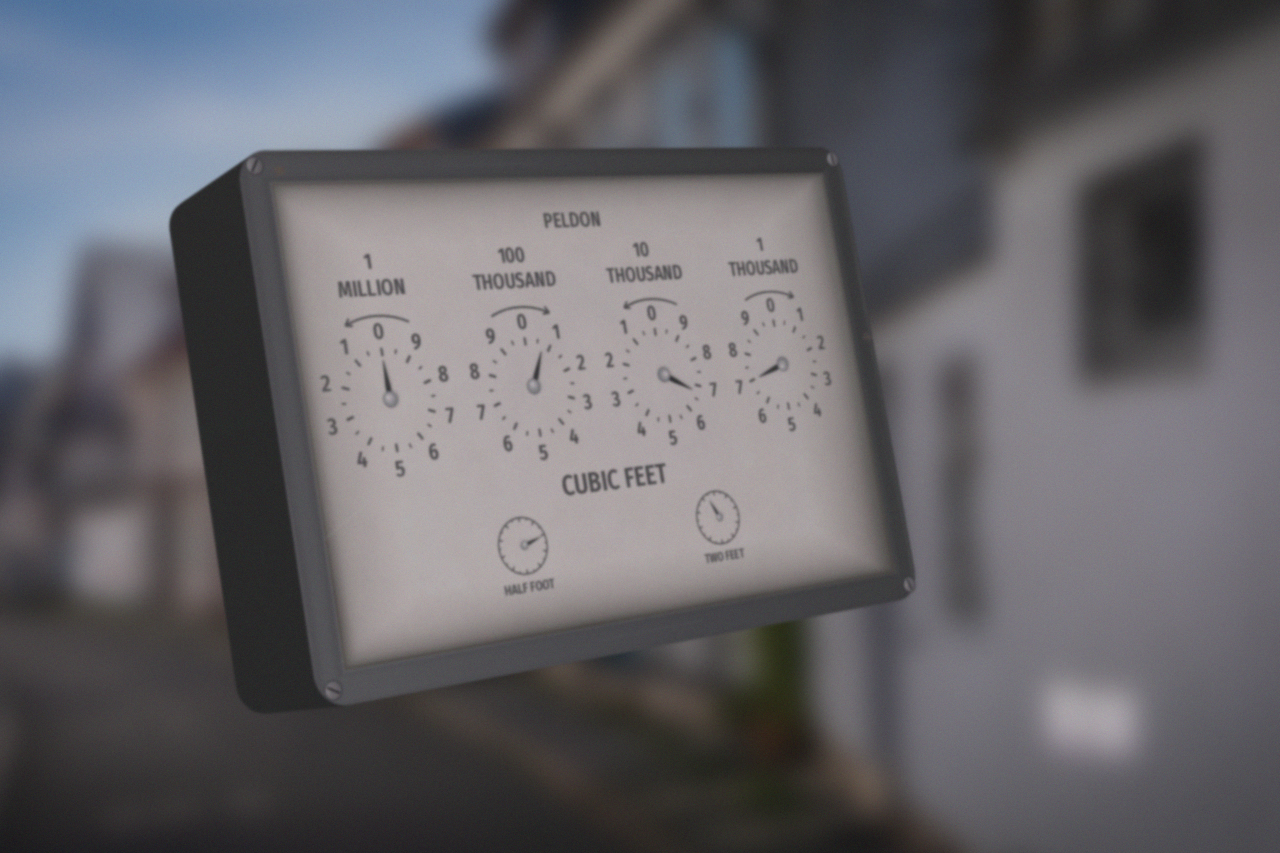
**6700** ft³
